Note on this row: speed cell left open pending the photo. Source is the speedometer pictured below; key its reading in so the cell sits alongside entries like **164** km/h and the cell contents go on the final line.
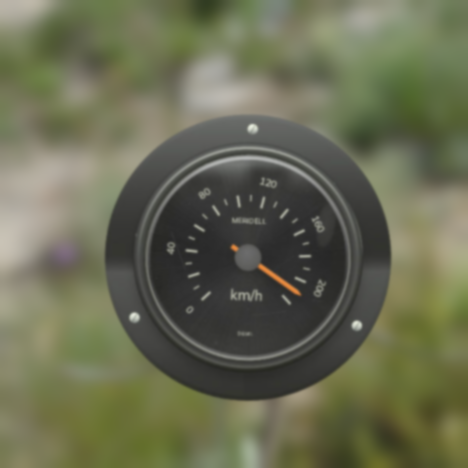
**210** km/h
